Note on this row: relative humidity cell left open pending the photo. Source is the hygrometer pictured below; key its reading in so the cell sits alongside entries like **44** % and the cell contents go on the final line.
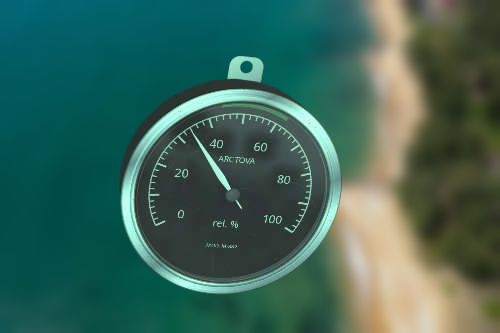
**34** %
